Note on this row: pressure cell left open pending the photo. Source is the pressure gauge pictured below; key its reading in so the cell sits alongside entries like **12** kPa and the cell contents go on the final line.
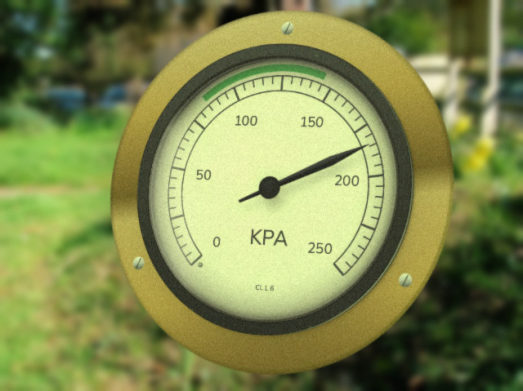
**185** kPa
